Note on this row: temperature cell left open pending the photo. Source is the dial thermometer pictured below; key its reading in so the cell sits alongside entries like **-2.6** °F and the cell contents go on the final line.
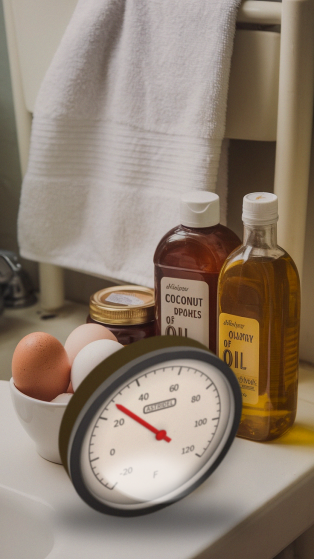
**28** °F
